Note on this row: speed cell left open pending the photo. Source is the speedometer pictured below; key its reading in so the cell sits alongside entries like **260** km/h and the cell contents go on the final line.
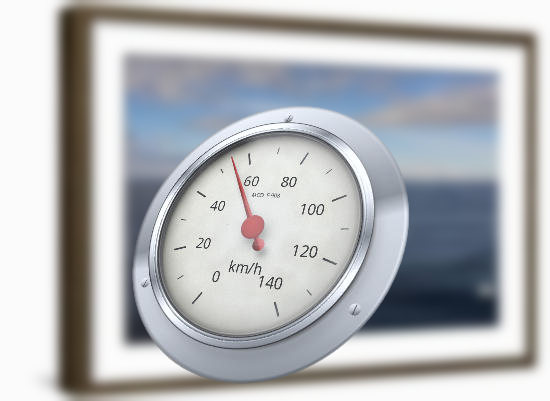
**55** km/h
